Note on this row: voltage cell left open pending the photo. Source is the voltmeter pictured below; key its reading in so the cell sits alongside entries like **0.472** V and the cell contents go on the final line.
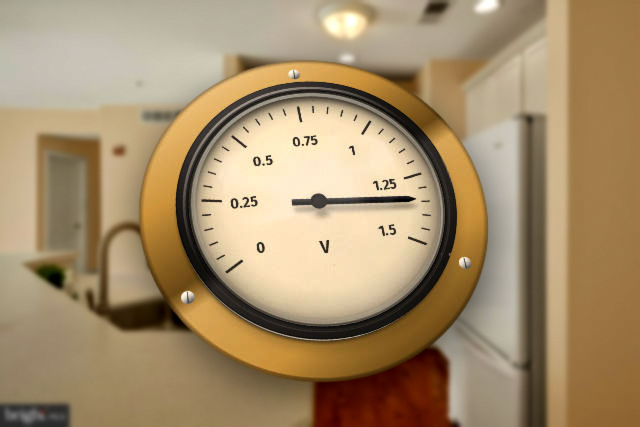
**1.35** V
